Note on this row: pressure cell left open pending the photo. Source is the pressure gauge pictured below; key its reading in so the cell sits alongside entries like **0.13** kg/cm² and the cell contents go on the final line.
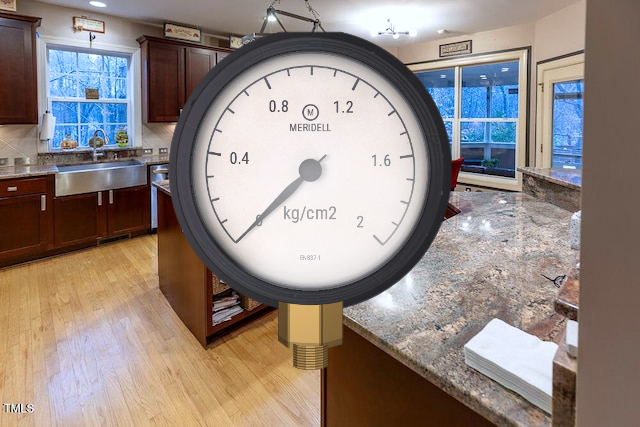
**0** kg/cm²
